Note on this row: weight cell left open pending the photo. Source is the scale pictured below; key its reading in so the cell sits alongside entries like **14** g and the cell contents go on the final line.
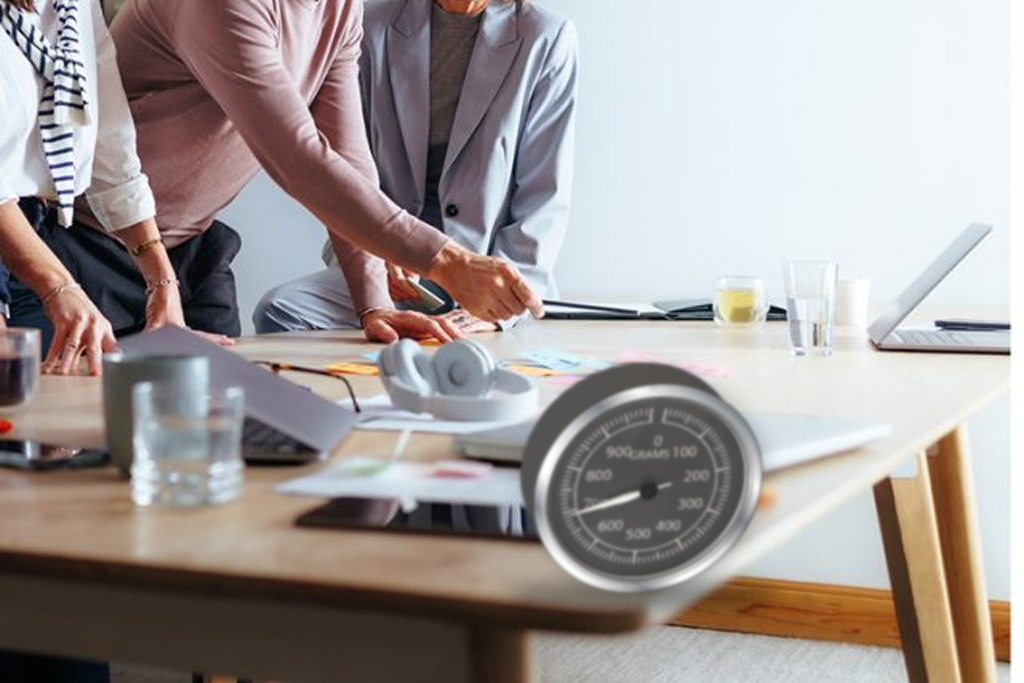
**700** g
